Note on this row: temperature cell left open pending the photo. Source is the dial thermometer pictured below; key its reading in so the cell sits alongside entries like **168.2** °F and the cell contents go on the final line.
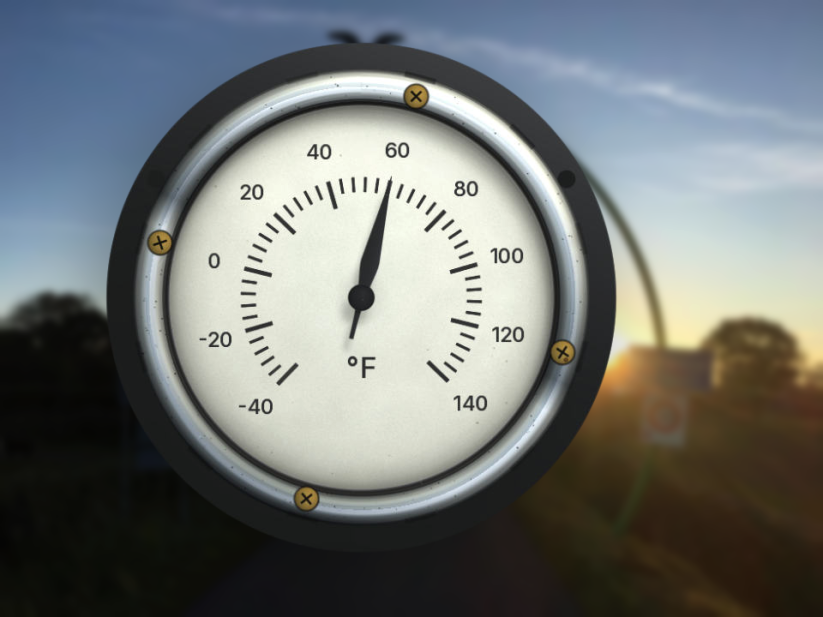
**60** °F
